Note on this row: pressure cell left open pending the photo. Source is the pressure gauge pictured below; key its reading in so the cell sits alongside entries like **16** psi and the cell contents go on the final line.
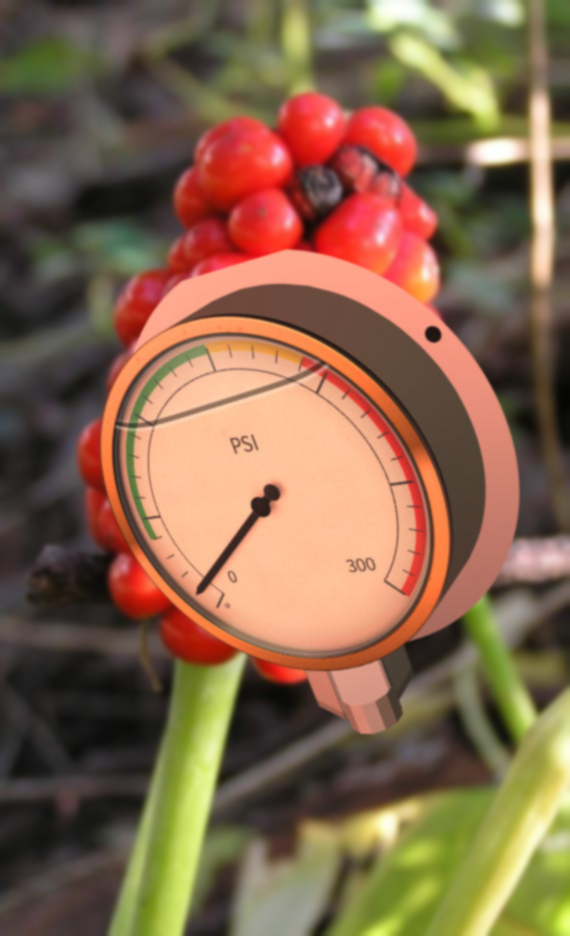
**10** psi
